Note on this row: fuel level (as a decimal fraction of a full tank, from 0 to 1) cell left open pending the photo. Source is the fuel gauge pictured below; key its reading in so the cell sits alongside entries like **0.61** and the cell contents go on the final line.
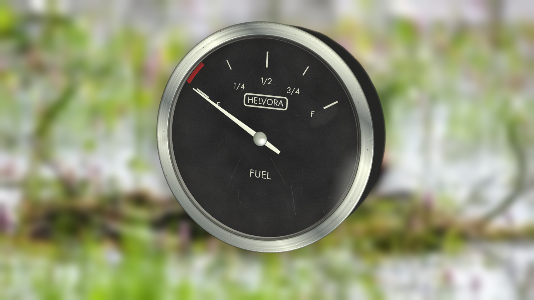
**0**
